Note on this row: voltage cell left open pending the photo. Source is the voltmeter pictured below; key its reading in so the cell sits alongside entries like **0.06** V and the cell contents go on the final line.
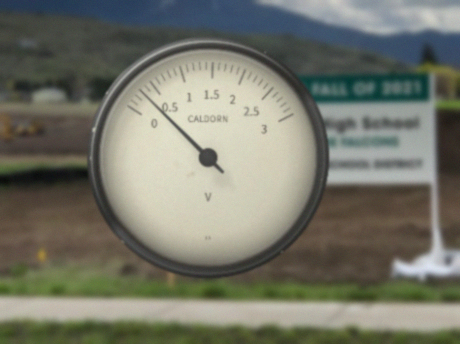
**0.3** V
